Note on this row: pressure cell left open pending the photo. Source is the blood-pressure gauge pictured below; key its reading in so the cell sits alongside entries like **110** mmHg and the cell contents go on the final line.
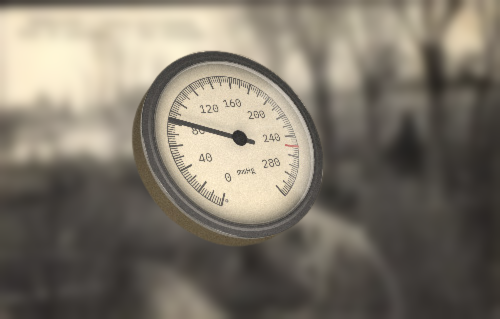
**80** mmHg
